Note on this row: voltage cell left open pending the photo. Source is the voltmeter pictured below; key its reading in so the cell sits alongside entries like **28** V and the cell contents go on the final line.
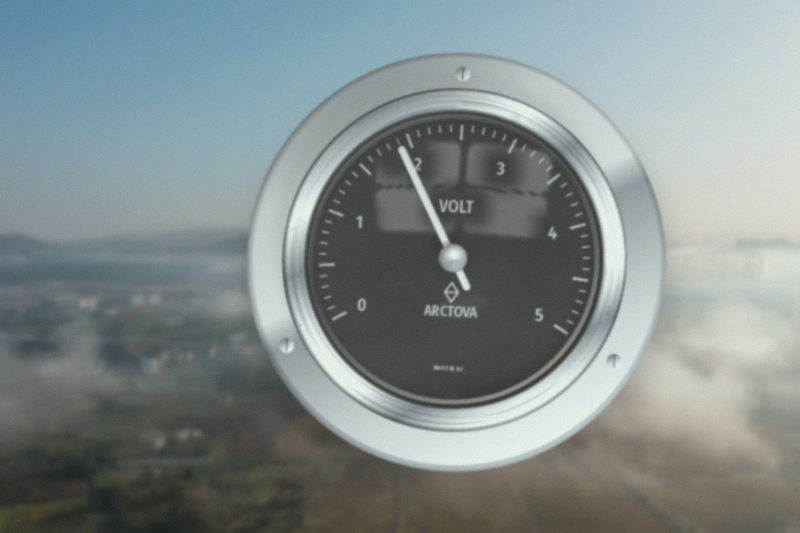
**1.9** V
